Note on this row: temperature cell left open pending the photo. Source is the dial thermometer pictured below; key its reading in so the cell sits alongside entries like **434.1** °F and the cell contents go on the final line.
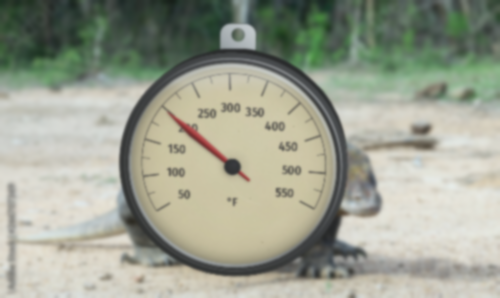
**200** °F
